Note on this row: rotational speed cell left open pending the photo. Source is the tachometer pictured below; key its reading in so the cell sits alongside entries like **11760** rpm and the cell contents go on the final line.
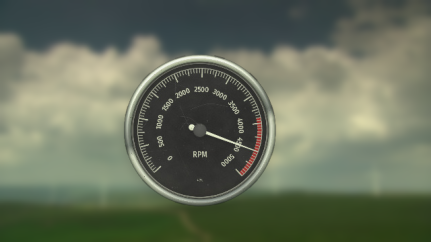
**4500** rpm
